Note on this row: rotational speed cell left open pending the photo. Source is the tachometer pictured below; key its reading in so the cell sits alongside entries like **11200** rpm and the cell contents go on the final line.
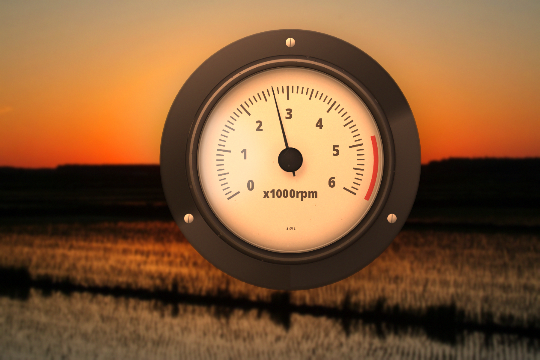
**2700** rpm
